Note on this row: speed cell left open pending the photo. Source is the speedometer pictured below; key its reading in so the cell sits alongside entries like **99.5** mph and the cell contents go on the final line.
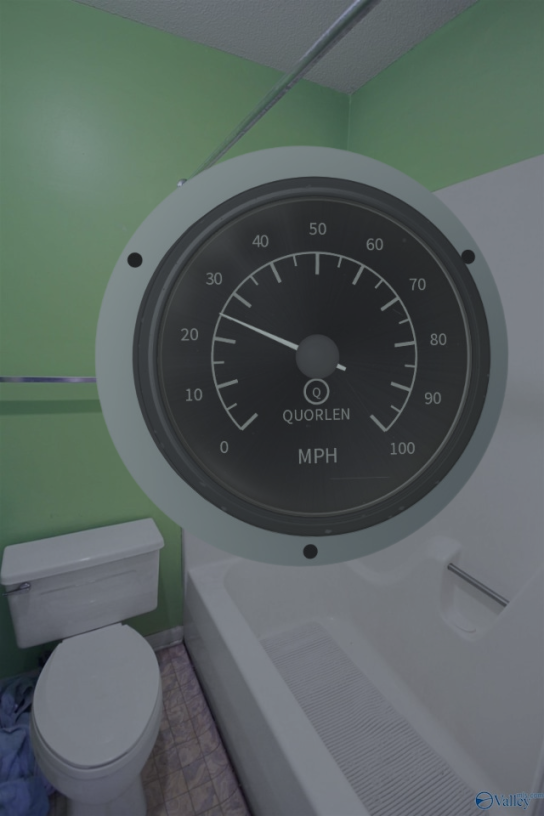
**25** mph
